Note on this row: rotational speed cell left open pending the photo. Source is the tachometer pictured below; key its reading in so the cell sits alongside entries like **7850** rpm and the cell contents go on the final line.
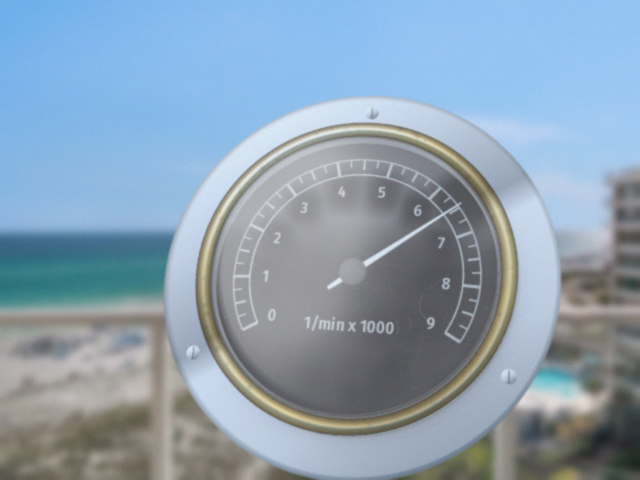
**6500** rpm
